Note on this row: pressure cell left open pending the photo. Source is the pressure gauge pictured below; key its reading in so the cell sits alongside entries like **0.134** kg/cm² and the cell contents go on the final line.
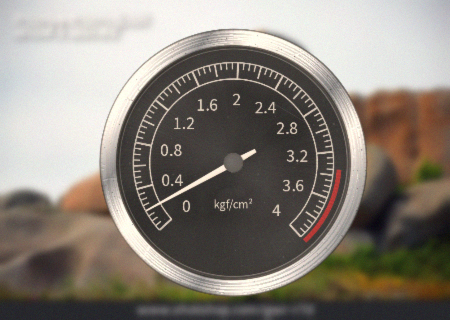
**0.2** kg/cm²
